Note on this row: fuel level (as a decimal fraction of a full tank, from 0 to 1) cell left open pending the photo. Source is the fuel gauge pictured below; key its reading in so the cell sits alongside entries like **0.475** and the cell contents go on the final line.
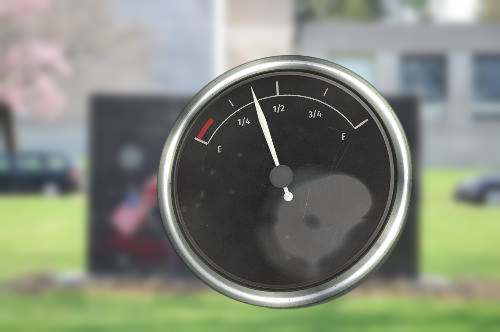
**0.375**
